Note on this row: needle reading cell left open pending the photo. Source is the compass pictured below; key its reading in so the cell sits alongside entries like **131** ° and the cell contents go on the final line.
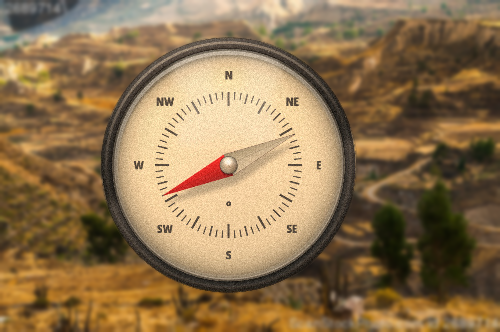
**245** °
